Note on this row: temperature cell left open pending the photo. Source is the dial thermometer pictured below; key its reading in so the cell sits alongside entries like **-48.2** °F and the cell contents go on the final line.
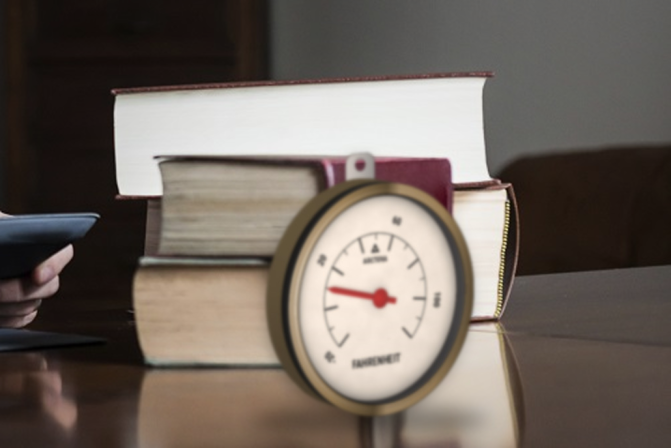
**10** °F
